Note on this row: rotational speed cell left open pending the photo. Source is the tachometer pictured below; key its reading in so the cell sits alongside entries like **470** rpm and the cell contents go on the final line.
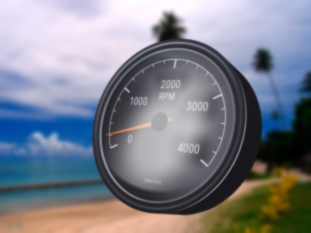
**200** rpm
